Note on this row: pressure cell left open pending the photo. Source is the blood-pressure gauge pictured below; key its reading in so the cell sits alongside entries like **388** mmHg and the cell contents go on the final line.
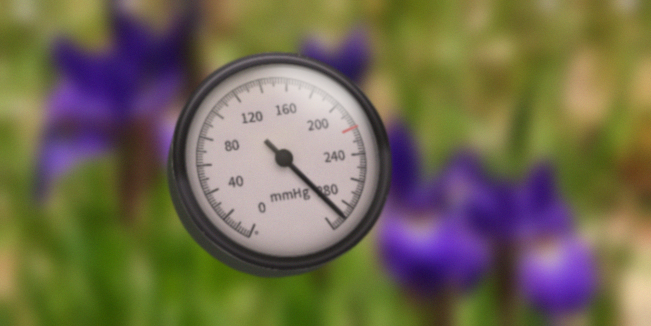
**290** mmHg
